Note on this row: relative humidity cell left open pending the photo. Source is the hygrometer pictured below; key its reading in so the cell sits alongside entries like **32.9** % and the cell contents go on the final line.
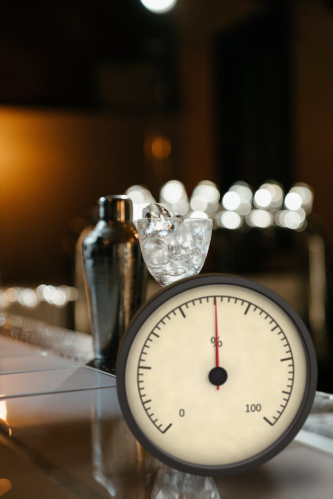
**50** %
